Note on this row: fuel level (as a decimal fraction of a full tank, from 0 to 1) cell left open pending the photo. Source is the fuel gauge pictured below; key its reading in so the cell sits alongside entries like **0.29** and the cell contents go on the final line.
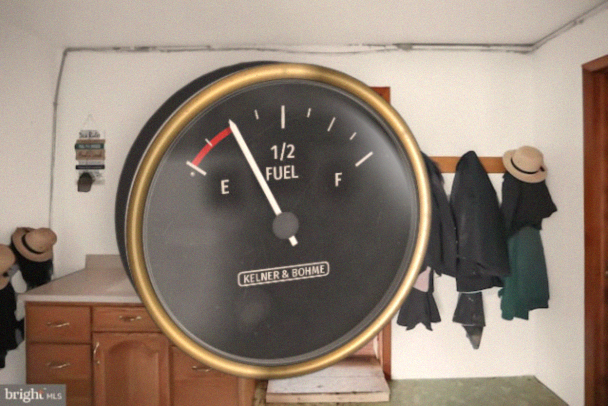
**0.25**
